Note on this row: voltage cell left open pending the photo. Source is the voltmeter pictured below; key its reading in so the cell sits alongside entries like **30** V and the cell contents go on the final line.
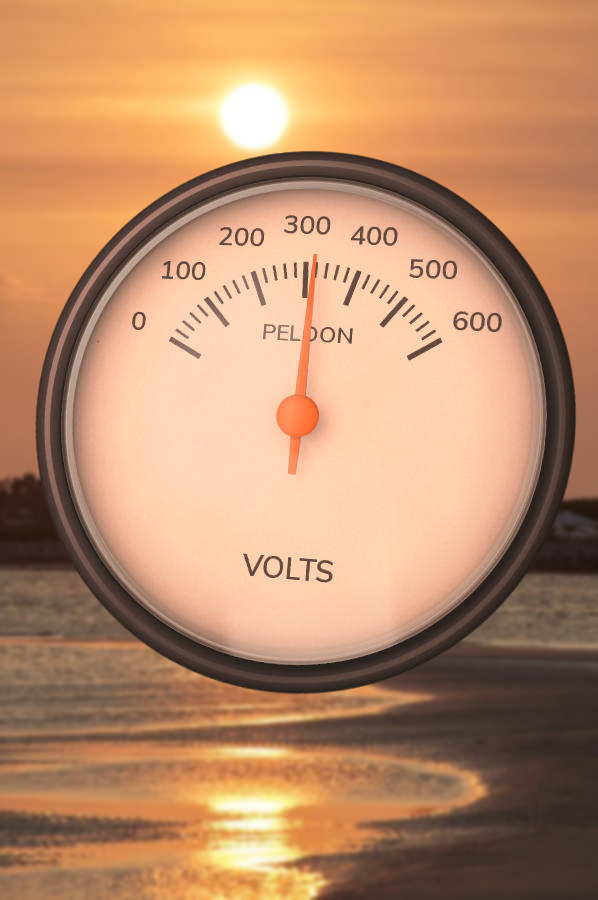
**320** V
